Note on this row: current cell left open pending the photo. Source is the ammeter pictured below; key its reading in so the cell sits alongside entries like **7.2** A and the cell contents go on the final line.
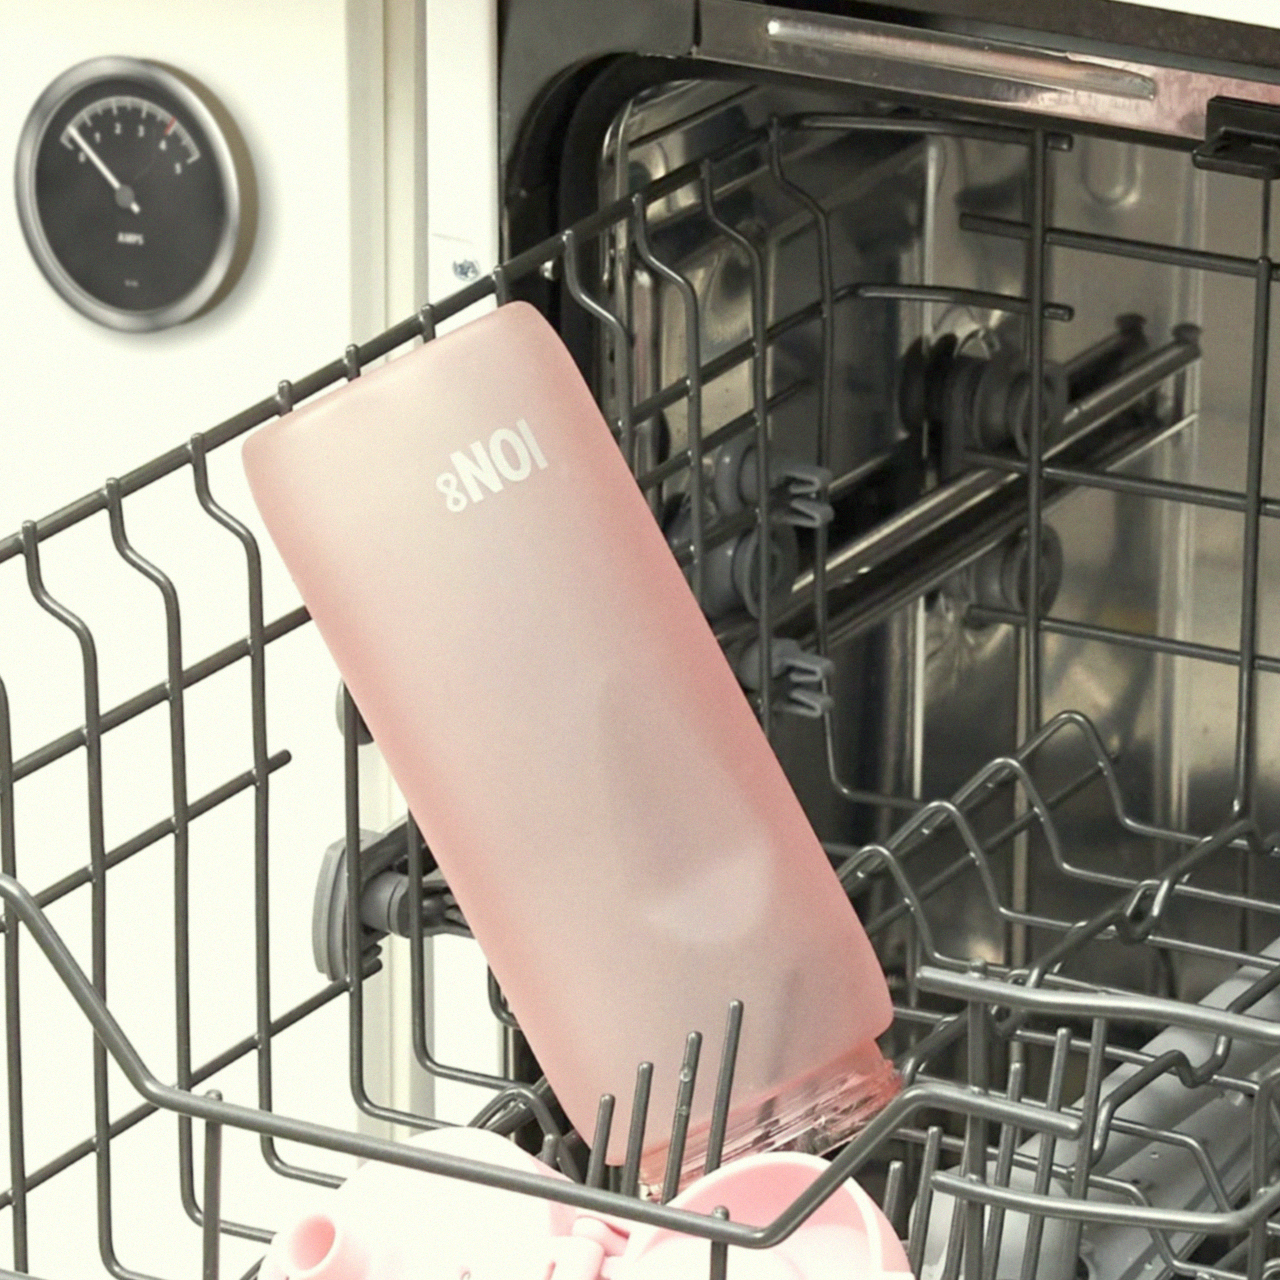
**0.5** A
